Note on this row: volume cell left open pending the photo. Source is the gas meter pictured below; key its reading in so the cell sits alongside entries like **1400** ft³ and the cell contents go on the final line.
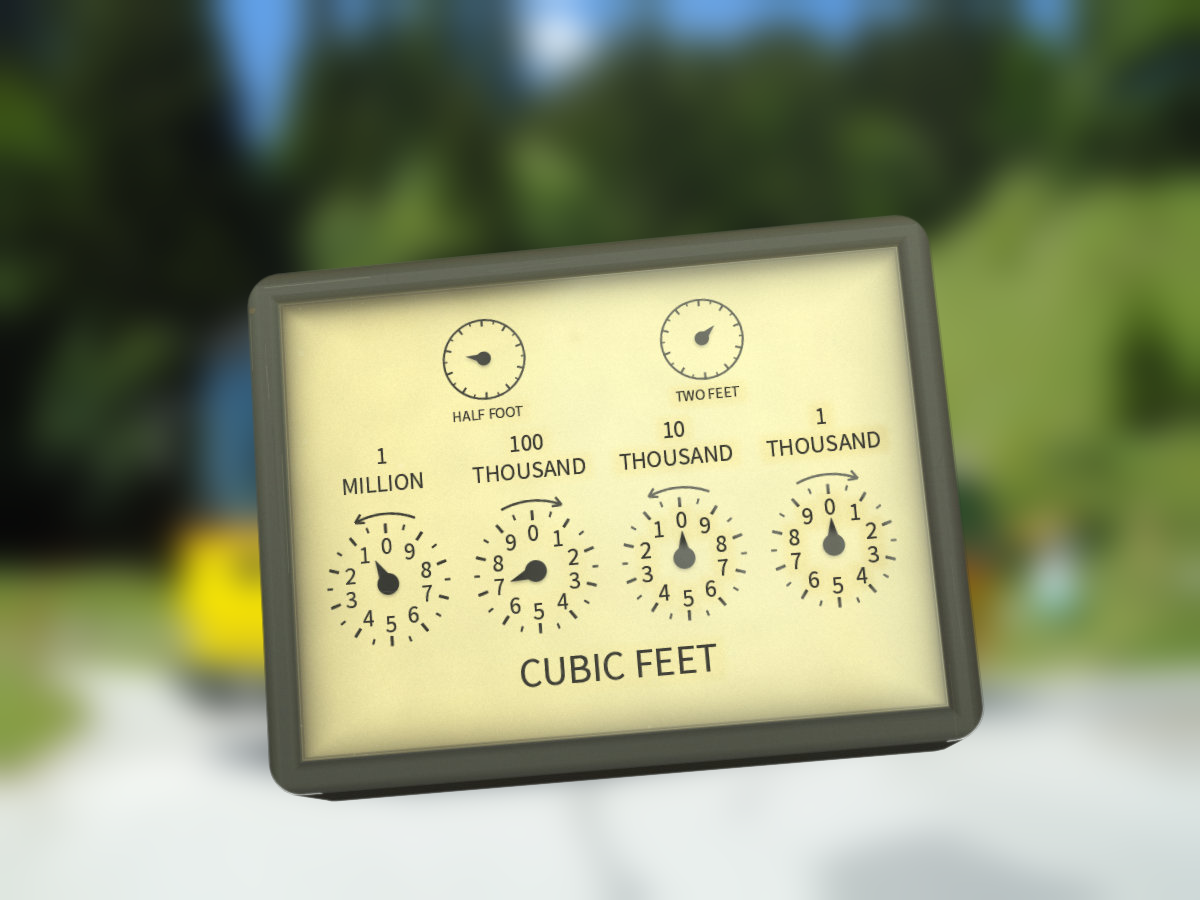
**70000** ft³
